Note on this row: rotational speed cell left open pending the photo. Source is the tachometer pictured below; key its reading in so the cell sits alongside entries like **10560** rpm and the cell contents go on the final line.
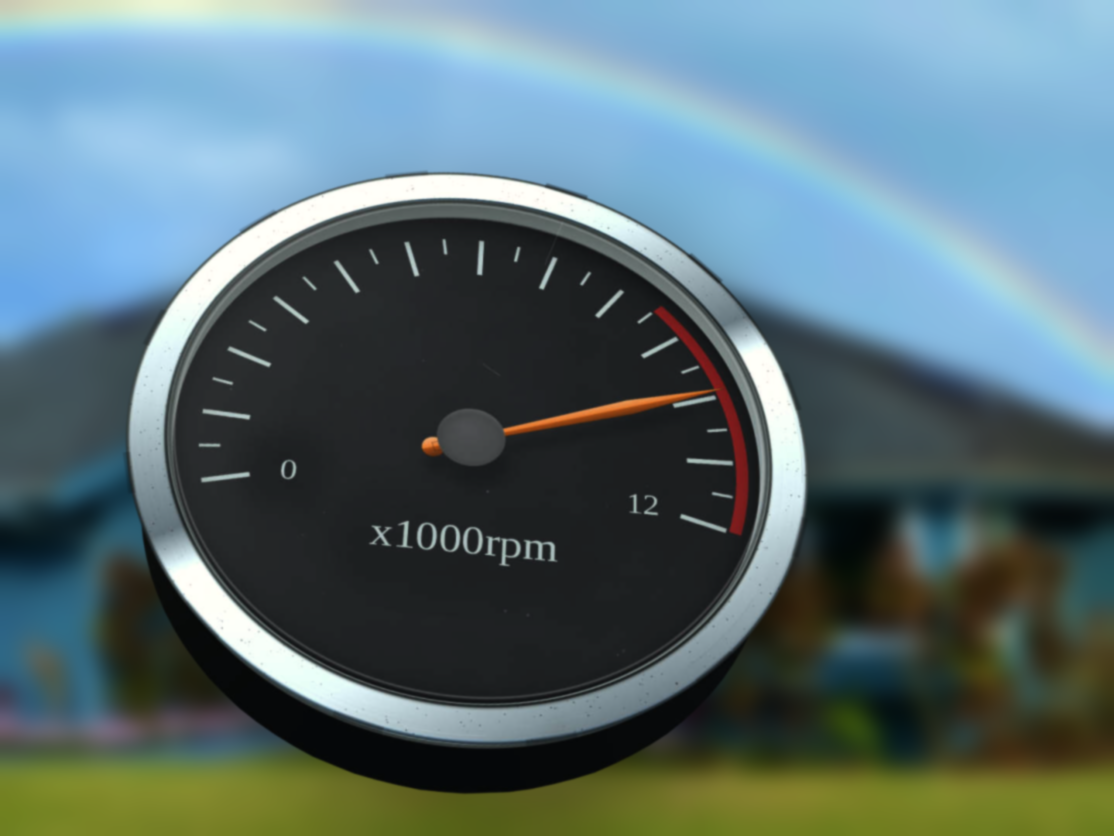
**10000** rpm
